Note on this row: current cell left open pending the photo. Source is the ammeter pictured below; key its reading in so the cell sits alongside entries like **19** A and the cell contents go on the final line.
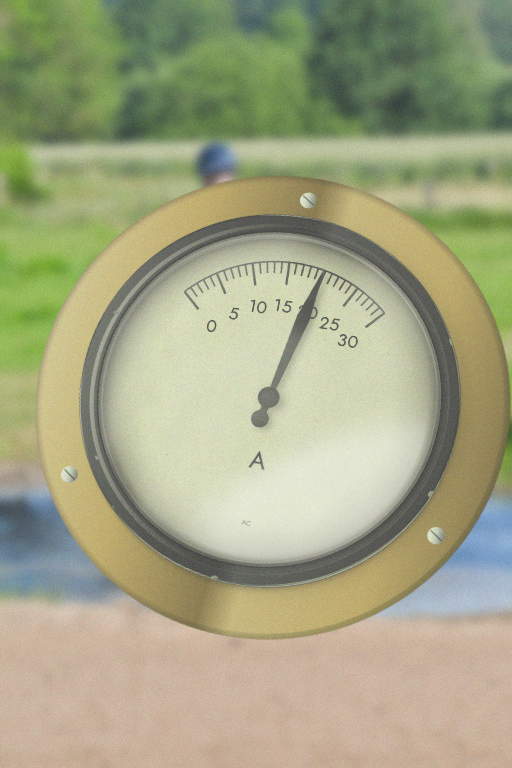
**20** A
